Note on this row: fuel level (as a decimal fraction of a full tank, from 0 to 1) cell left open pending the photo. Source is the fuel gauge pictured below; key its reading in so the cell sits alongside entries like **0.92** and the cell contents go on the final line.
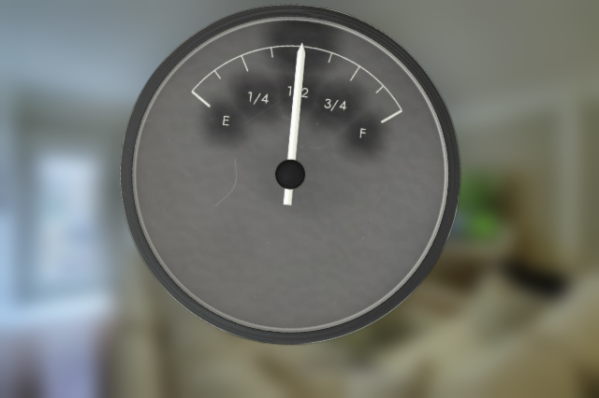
**0.5**
